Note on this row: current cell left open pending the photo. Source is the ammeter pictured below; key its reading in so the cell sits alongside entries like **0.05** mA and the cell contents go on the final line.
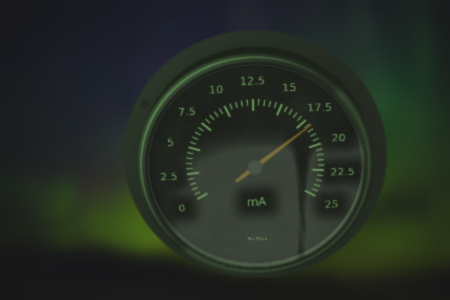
**18** mA
